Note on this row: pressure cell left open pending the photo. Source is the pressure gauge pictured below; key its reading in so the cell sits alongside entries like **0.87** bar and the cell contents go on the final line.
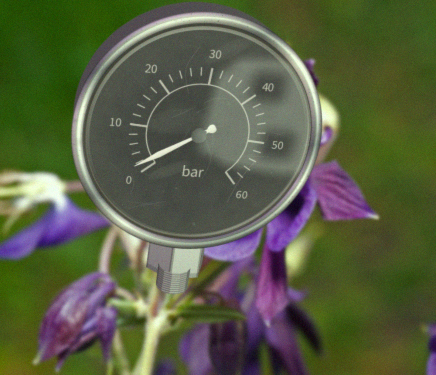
**2** bar
